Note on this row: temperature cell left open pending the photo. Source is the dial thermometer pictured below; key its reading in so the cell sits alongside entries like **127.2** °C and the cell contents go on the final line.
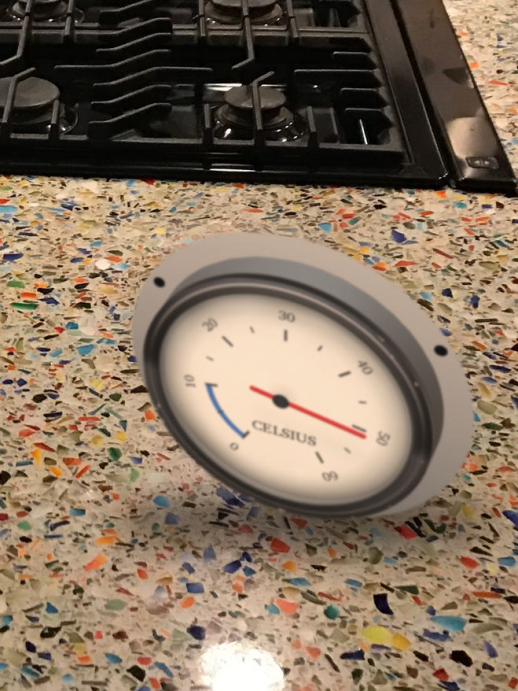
**50** °C
